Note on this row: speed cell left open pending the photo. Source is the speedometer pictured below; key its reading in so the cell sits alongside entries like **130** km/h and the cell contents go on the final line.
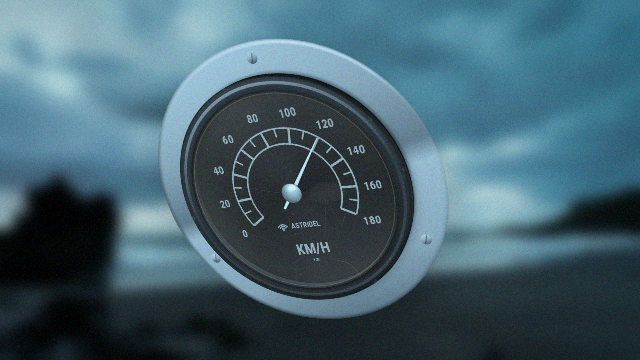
**120** km/h
